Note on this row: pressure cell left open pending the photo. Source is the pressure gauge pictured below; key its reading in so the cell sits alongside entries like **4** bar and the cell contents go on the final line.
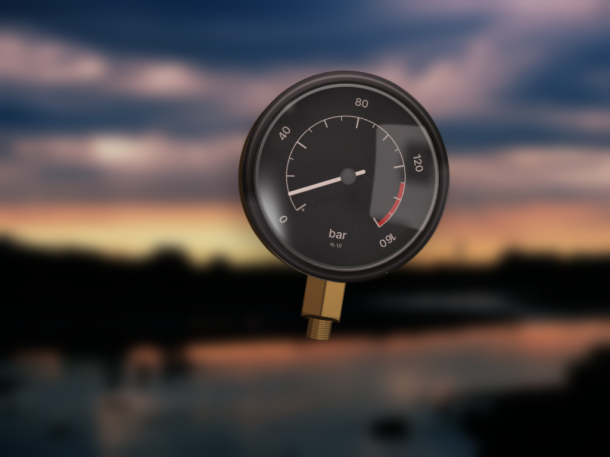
**10** bar
